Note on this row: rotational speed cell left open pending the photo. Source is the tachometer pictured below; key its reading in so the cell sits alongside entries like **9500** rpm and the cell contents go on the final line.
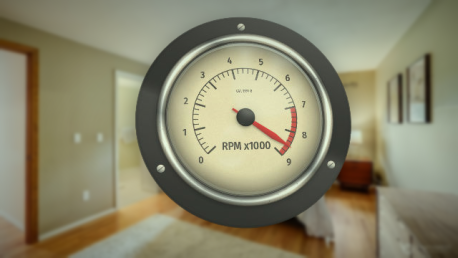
**8600** rpm
